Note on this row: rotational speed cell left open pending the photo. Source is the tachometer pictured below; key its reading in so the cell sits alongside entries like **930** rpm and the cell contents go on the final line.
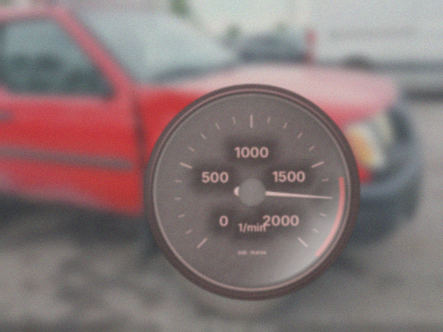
**1700** rpm
